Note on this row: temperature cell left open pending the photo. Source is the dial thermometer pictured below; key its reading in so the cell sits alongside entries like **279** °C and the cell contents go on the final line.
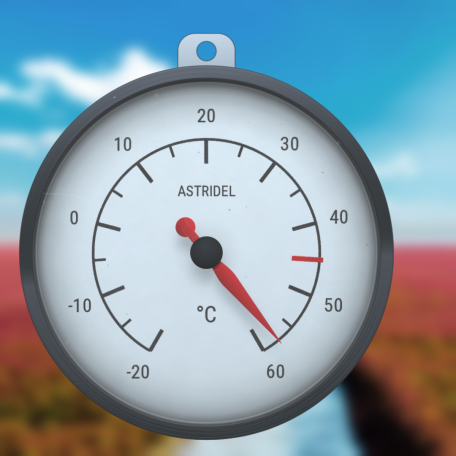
**57.5** °C
